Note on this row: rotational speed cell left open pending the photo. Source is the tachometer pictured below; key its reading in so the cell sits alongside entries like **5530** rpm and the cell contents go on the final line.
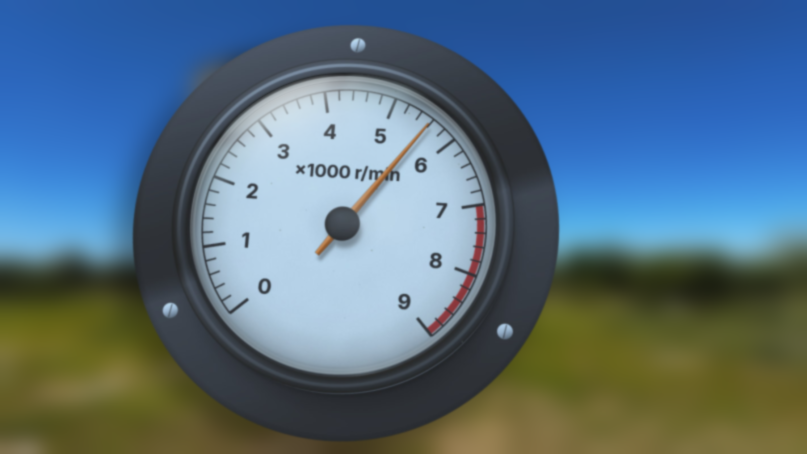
**5600** rpm
